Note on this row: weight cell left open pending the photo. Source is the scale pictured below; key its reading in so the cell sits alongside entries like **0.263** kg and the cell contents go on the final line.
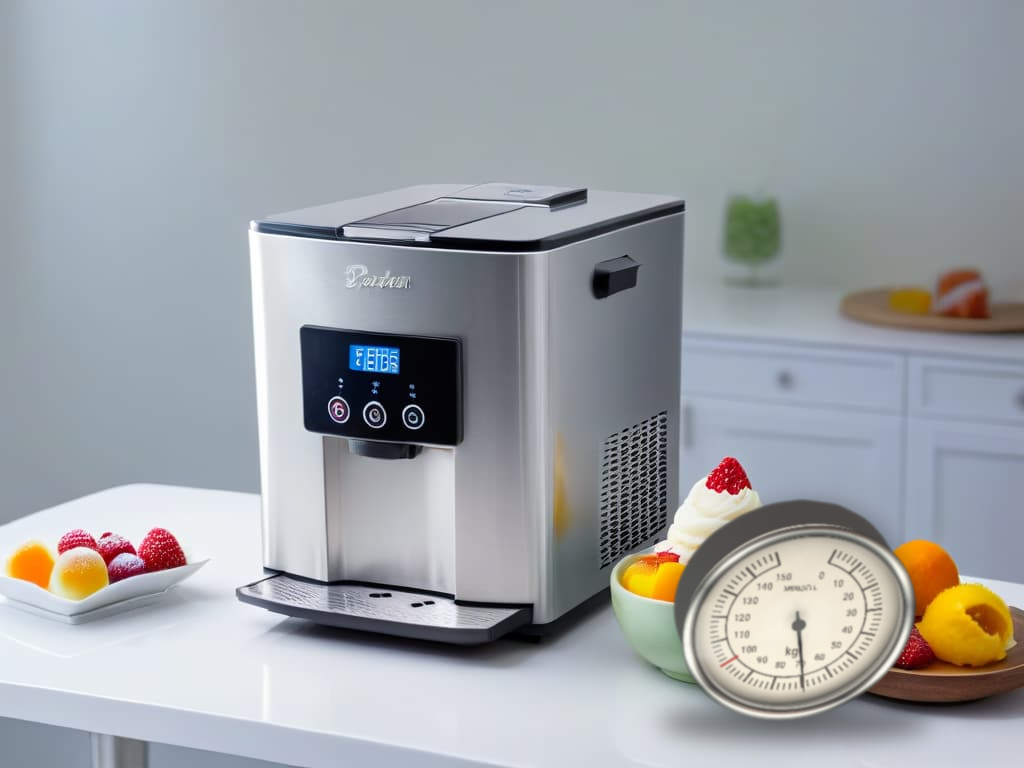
**70** kg
